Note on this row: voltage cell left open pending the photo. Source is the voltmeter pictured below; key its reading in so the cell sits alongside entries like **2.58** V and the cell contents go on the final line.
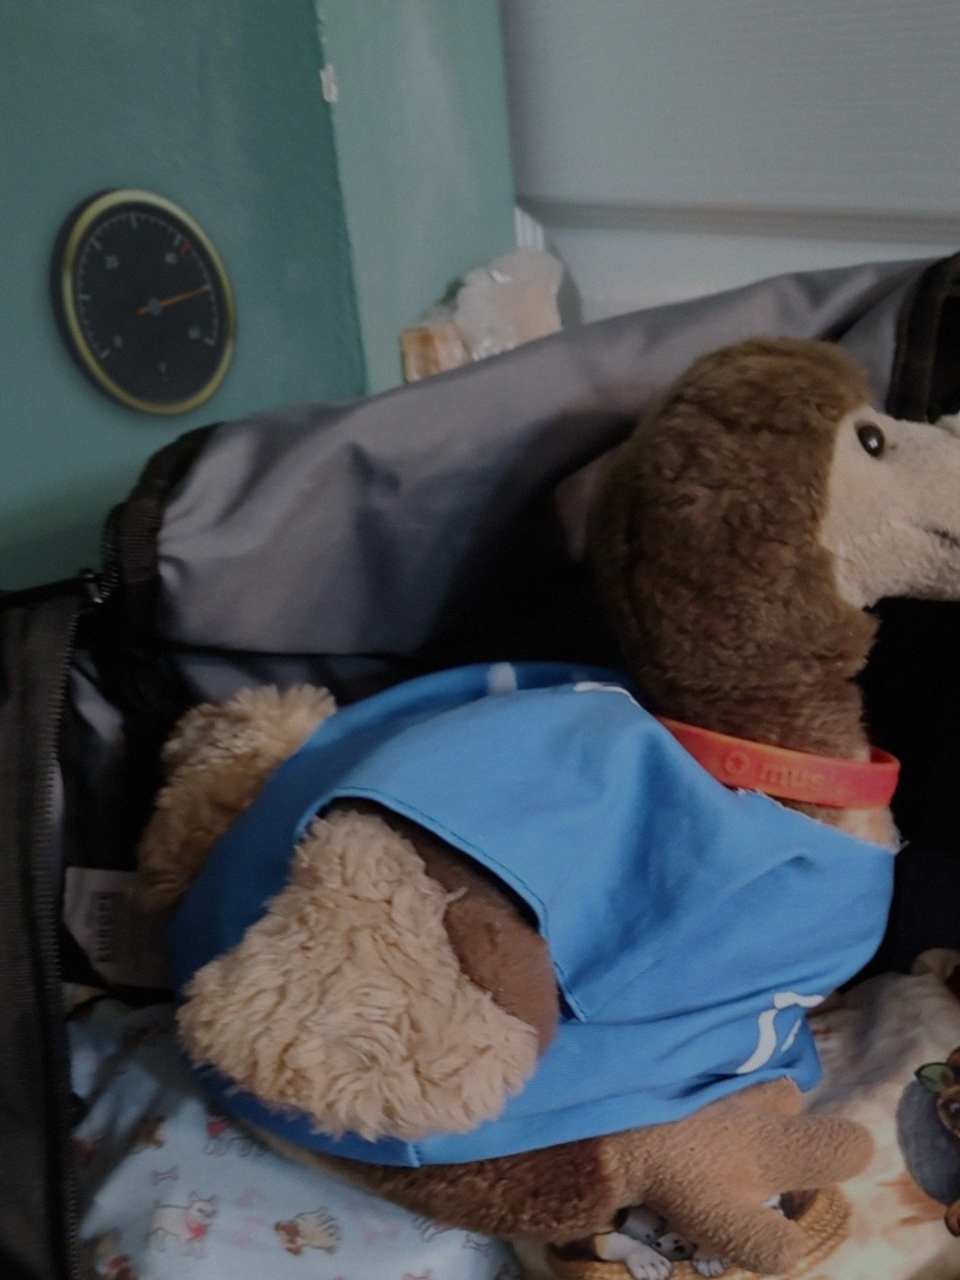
**50** V
